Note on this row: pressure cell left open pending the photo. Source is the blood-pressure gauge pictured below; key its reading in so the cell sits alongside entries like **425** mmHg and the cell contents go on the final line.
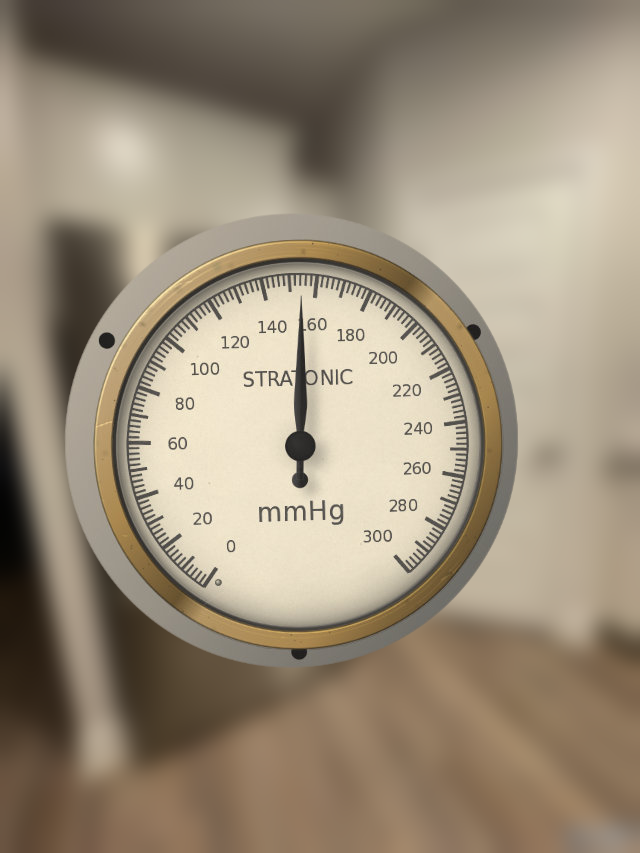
**154** mmHg
